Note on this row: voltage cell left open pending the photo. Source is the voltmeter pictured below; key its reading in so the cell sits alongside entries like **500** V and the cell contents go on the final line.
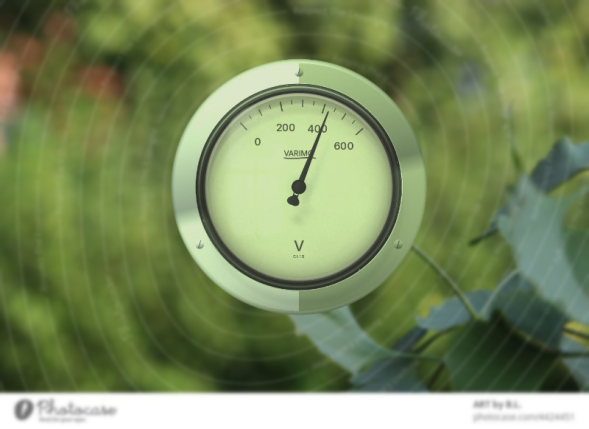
**425** V
